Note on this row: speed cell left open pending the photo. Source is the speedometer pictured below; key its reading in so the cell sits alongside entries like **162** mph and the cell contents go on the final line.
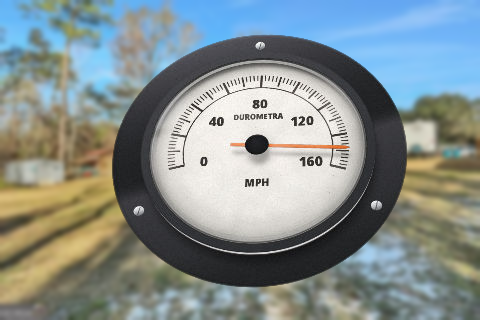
**150** mph
